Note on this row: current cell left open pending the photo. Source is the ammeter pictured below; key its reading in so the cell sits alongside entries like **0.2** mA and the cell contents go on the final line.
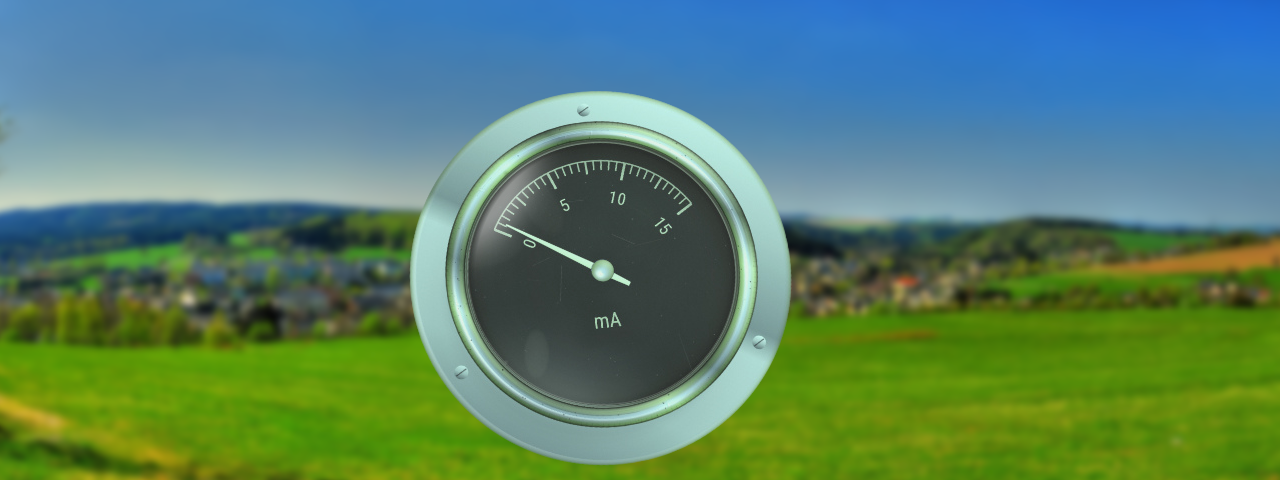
**0.5** mA
